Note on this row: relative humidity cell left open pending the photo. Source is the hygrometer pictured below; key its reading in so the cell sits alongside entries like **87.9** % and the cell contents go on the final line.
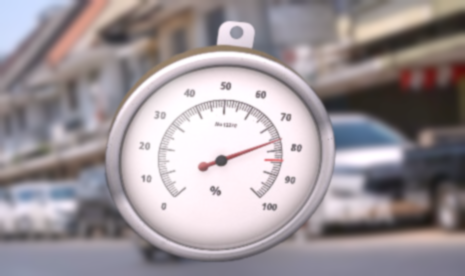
**75** %
